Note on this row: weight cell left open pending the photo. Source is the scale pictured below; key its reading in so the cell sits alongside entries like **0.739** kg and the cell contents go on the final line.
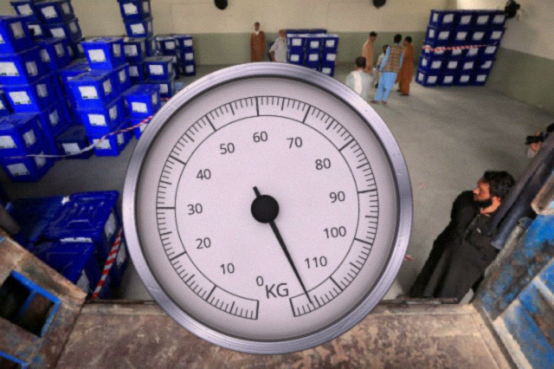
**116** kg
